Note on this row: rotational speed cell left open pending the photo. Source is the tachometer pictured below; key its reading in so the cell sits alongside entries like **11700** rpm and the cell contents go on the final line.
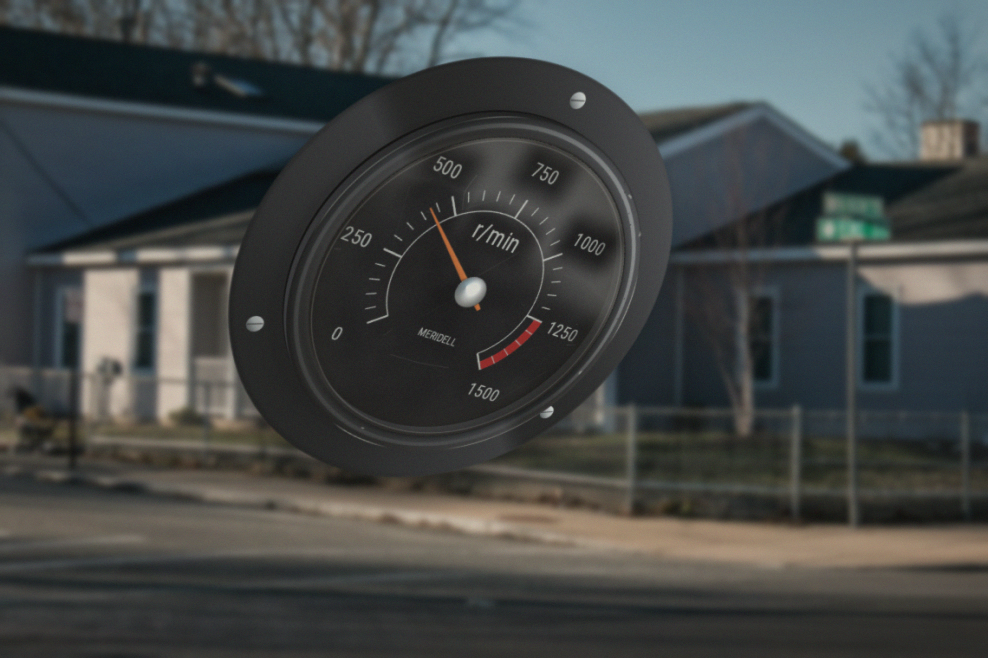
**425** rpm
